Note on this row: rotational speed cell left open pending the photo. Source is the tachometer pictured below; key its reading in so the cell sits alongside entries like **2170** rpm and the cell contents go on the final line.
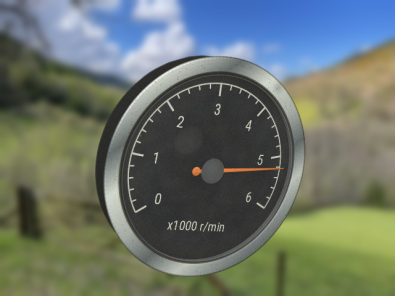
**5200** rpm
